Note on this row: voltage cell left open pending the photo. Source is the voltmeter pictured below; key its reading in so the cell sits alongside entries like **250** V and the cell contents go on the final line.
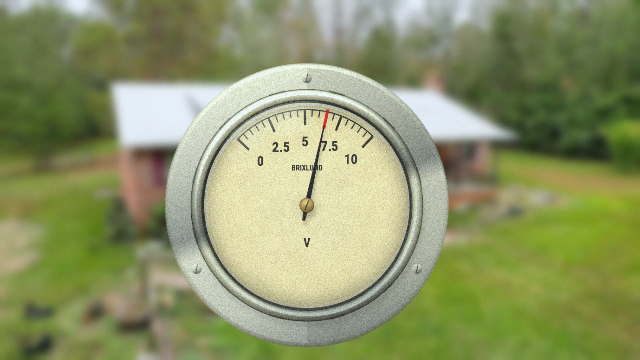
**6.5** V
